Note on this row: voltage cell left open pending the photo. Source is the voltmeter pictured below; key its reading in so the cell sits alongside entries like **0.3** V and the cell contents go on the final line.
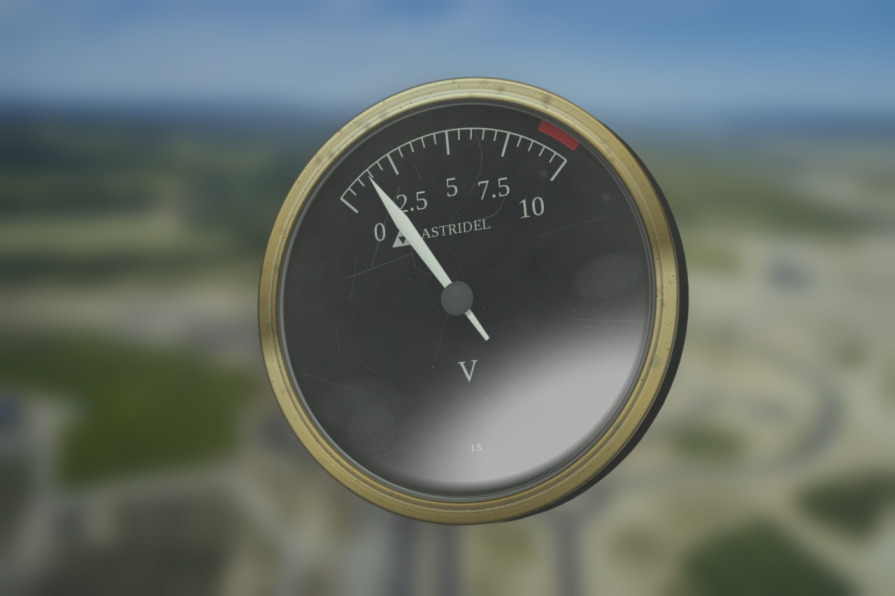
**1.5** V
